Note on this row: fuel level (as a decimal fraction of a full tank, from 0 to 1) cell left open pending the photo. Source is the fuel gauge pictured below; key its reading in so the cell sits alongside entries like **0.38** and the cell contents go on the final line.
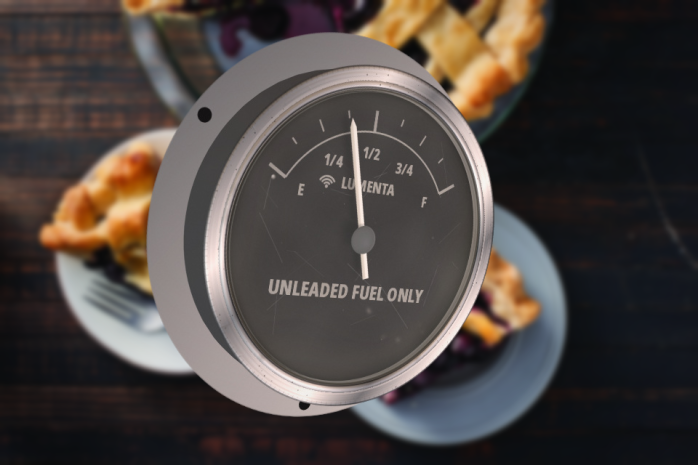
**0.375**
